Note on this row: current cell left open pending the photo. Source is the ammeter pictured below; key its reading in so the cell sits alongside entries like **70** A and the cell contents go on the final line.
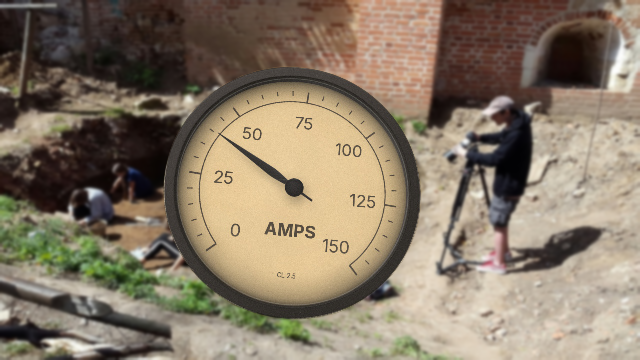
**40** A
